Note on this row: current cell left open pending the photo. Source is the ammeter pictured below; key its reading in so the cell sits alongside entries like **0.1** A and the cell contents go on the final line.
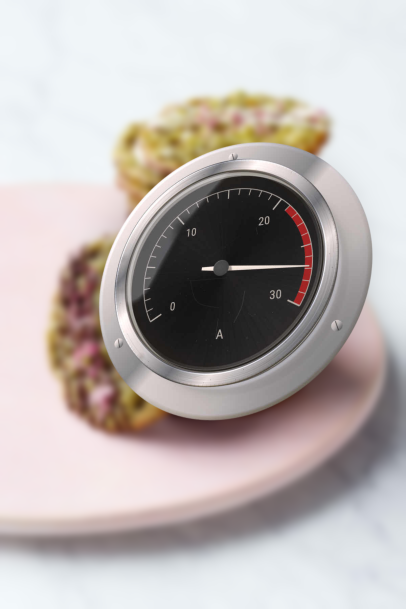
**27** A
